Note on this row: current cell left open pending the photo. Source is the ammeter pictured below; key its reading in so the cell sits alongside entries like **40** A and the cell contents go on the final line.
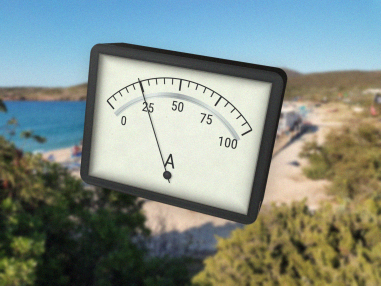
**25** A
